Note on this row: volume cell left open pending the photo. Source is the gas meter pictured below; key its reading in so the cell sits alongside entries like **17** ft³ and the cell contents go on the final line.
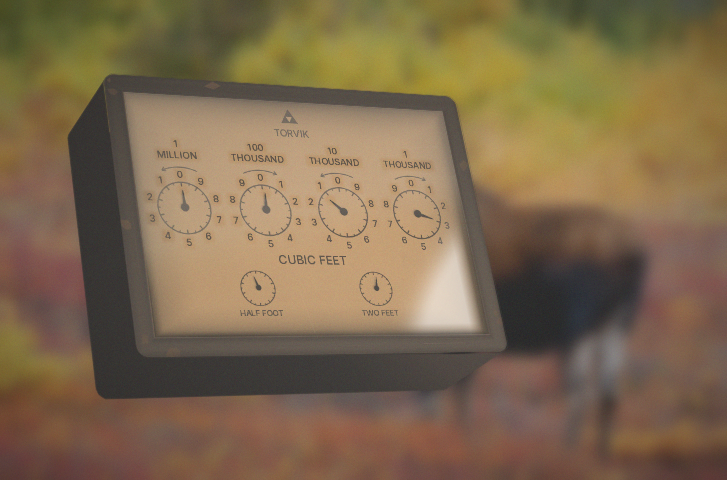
**1300** ft³
